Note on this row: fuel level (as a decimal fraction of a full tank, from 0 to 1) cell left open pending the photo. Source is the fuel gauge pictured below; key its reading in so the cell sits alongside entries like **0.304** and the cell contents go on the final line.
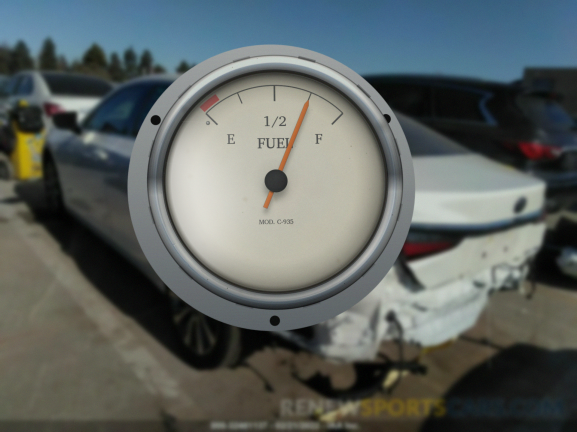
**0.75**
